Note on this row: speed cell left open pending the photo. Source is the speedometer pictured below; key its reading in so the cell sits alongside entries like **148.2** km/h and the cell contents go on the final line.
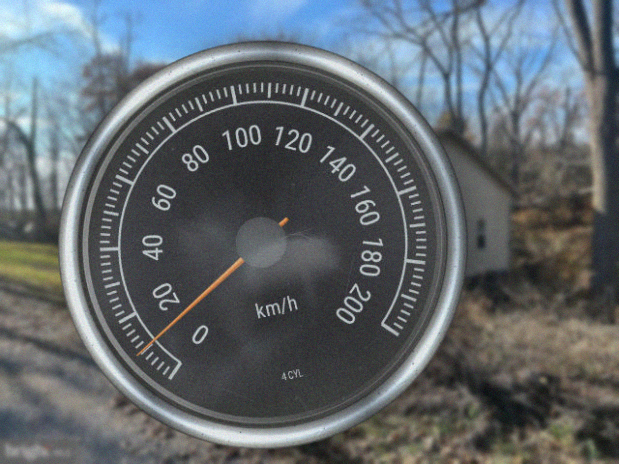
**10** km/h
